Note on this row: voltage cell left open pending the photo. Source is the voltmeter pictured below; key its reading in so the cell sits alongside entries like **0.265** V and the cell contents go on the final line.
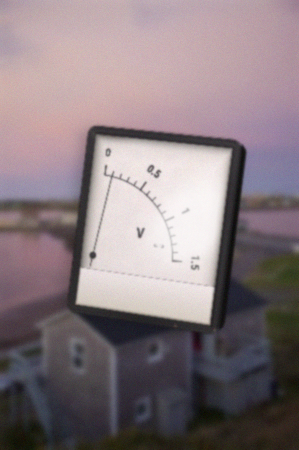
**0.1** V
